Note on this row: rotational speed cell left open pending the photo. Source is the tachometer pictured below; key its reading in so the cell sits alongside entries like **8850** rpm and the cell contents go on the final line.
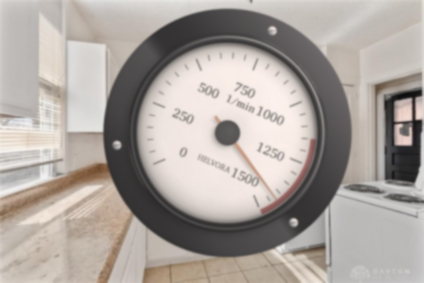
**1425** rpm
